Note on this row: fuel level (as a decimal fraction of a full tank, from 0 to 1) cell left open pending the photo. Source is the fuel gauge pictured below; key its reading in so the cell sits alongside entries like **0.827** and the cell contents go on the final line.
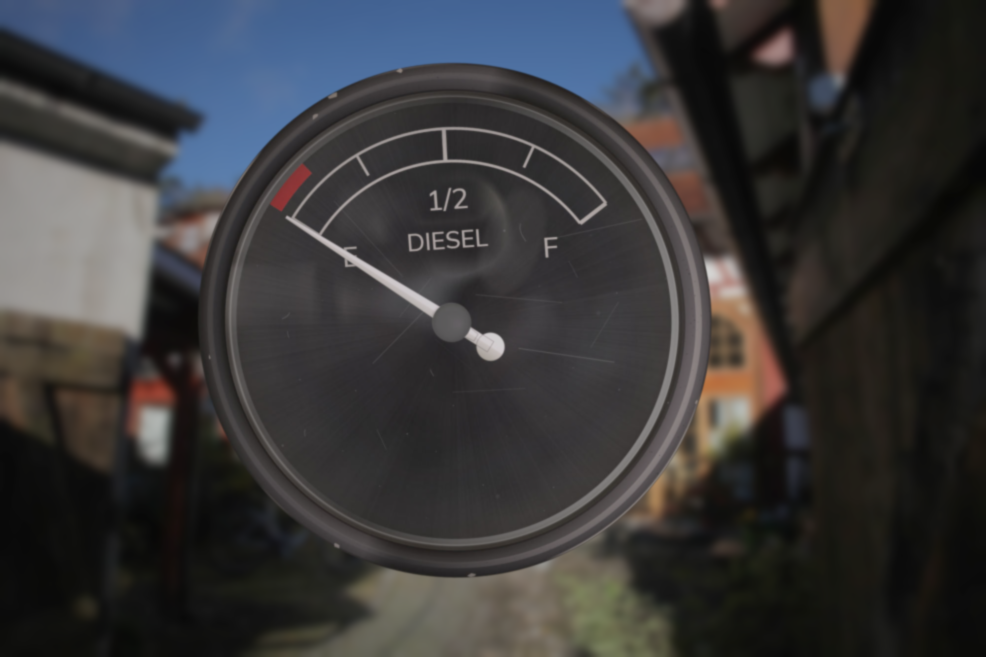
**0**
